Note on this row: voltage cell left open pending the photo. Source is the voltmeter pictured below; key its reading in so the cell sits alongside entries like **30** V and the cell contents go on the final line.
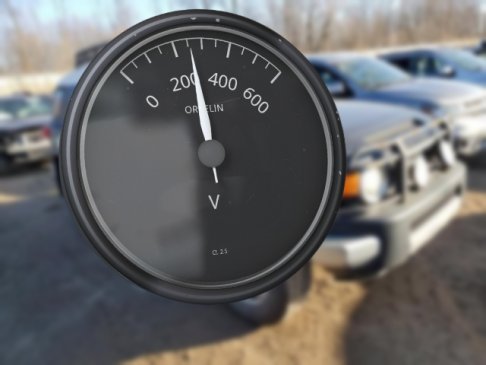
**250** V
